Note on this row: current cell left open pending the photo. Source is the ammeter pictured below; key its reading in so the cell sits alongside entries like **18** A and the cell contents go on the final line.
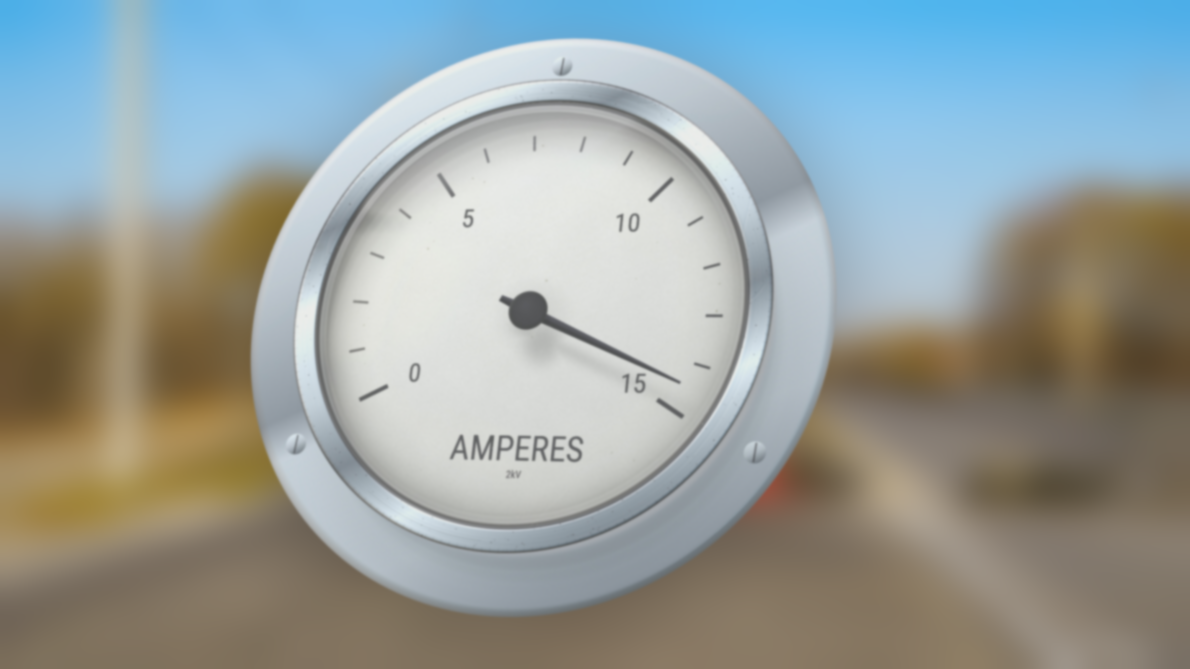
**14.5** A
